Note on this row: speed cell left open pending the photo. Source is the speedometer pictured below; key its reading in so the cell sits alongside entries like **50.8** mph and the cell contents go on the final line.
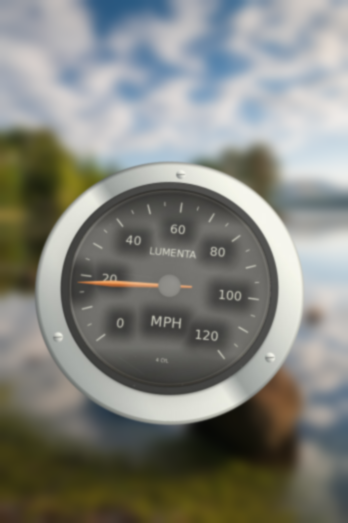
**17.5** mph
